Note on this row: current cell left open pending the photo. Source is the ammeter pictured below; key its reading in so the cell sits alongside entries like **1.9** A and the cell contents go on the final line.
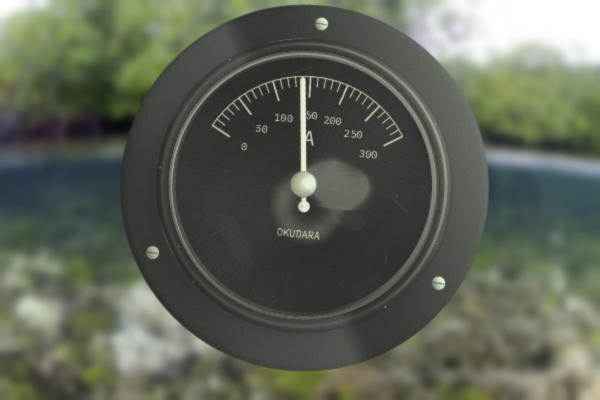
**140** A
